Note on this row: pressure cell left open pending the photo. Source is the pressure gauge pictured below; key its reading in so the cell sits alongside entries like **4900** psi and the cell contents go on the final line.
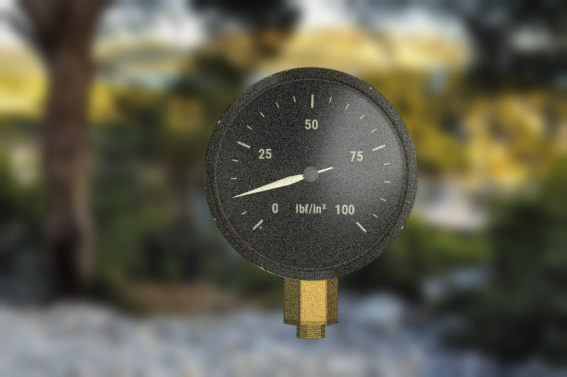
**10** psi
